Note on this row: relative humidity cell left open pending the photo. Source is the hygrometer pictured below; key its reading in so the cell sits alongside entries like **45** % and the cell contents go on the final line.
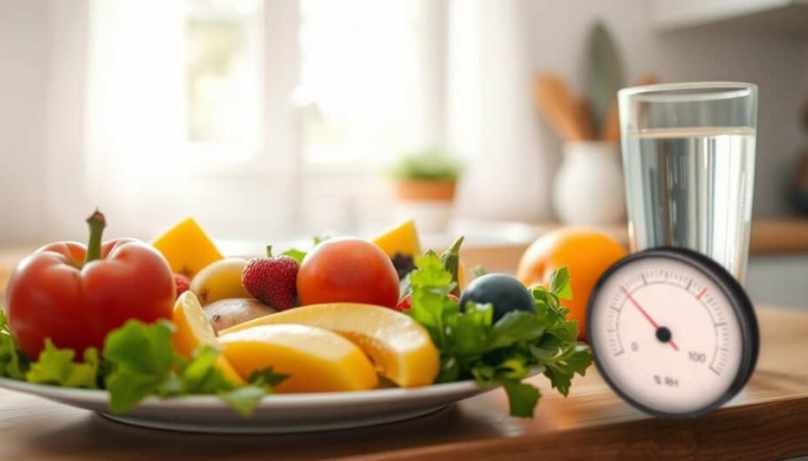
**30** %
